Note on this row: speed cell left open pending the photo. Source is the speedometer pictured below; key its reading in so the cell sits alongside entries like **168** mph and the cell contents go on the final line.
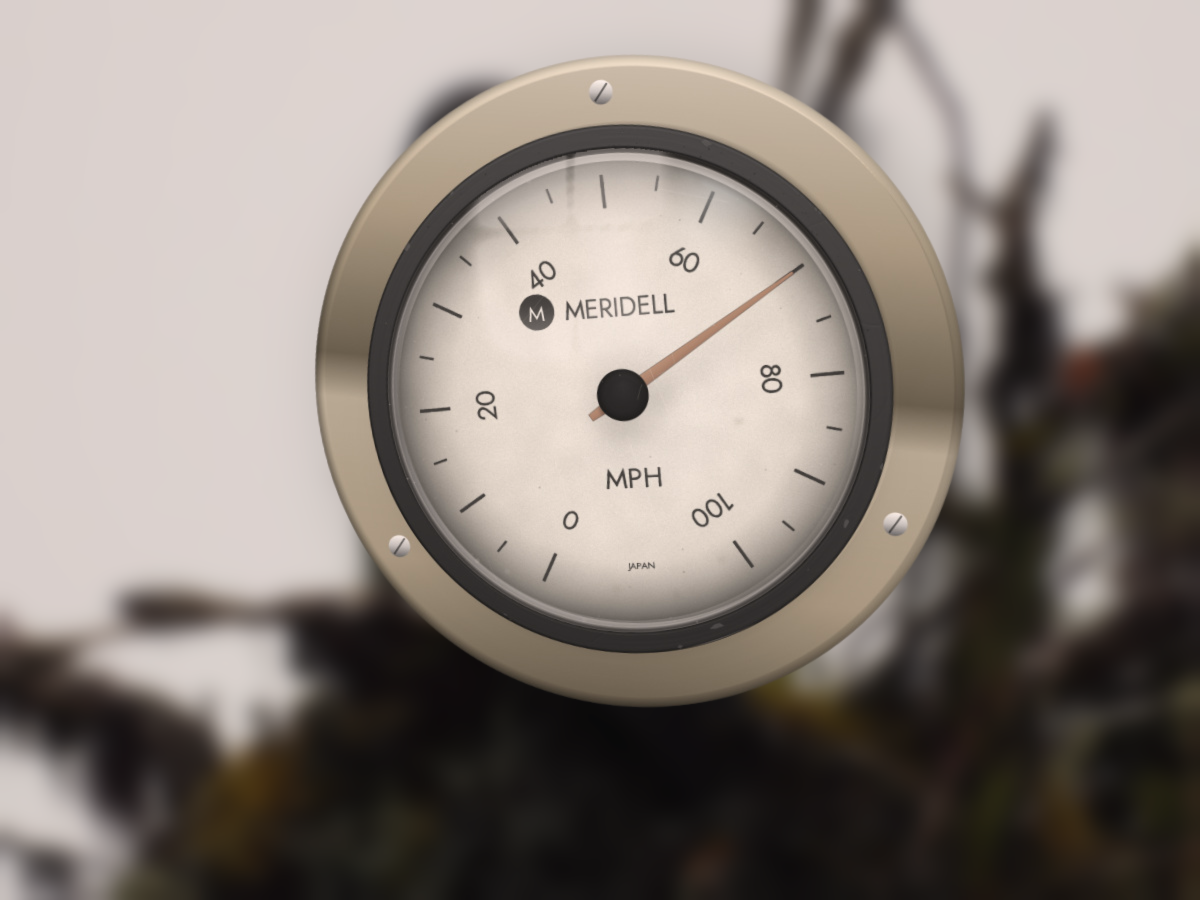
**70** mph
